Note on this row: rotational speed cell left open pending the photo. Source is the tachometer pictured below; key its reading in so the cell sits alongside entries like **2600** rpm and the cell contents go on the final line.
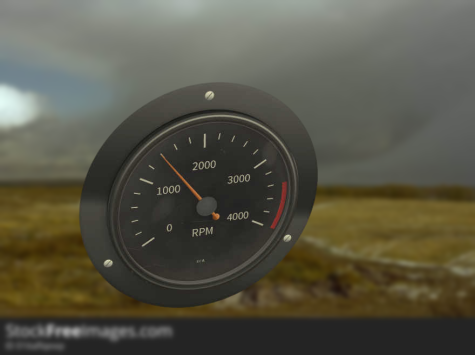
**1400** rpm
